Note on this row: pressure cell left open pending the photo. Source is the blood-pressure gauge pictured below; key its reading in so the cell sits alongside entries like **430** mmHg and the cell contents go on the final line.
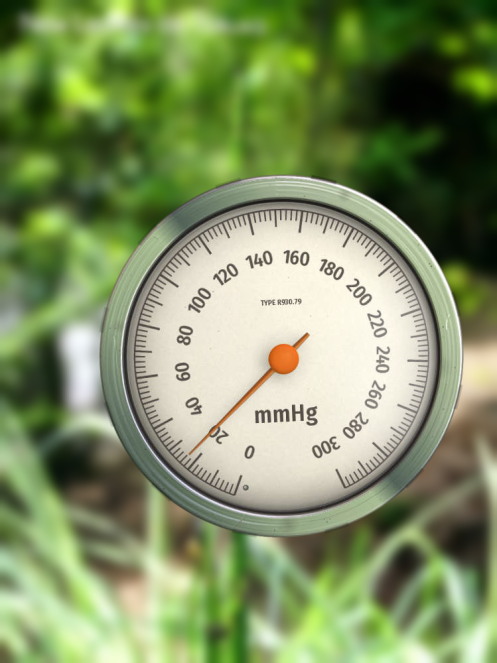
**24** mmHg
